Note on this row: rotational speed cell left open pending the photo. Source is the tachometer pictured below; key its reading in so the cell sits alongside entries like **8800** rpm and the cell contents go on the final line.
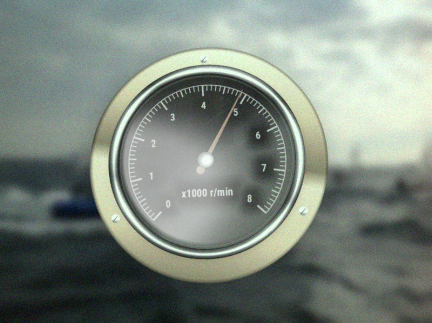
**4900** rpm
